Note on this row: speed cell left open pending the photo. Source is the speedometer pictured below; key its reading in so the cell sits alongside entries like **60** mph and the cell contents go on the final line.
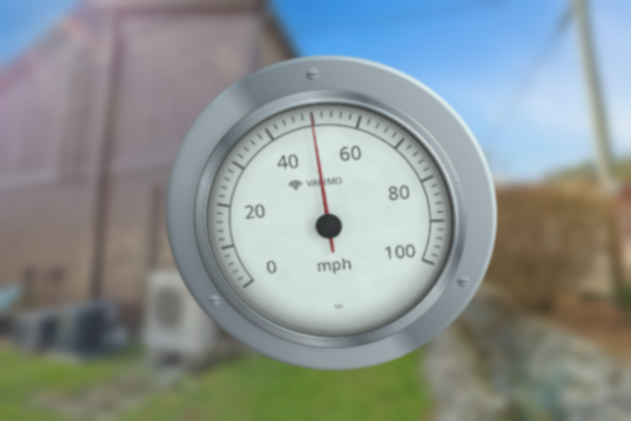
**50** mph
